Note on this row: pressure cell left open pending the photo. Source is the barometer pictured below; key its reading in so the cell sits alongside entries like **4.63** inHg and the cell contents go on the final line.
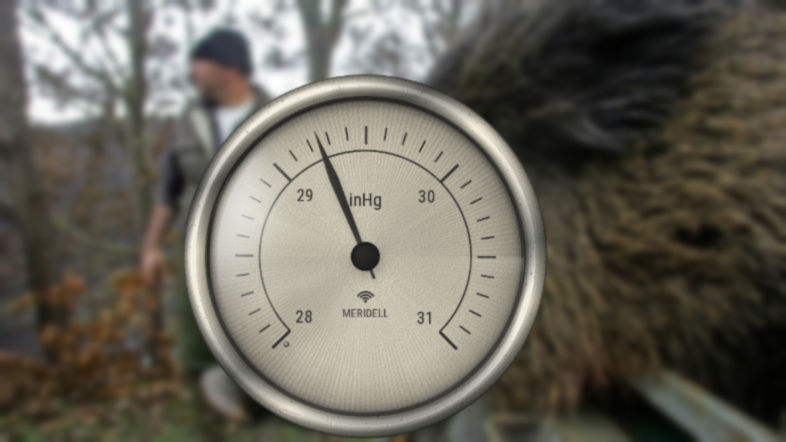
**29.25** inHg
